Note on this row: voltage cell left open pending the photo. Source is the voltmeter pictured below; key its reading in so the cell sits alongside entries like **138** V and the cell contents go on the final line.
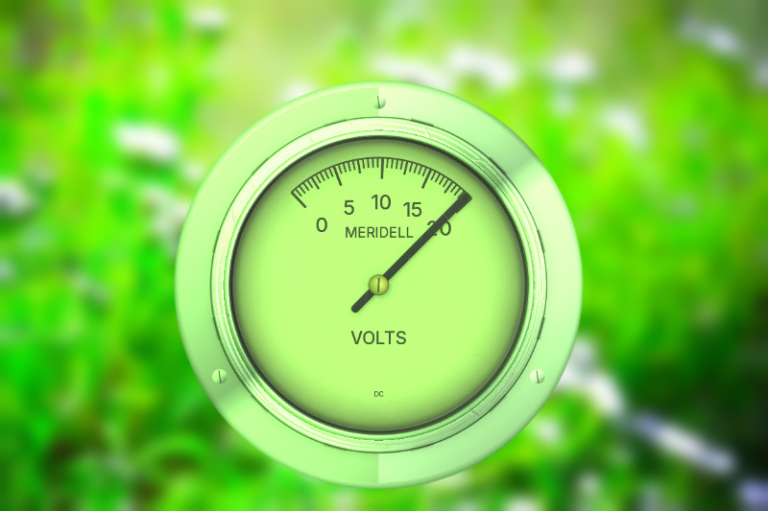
**19.5** V
